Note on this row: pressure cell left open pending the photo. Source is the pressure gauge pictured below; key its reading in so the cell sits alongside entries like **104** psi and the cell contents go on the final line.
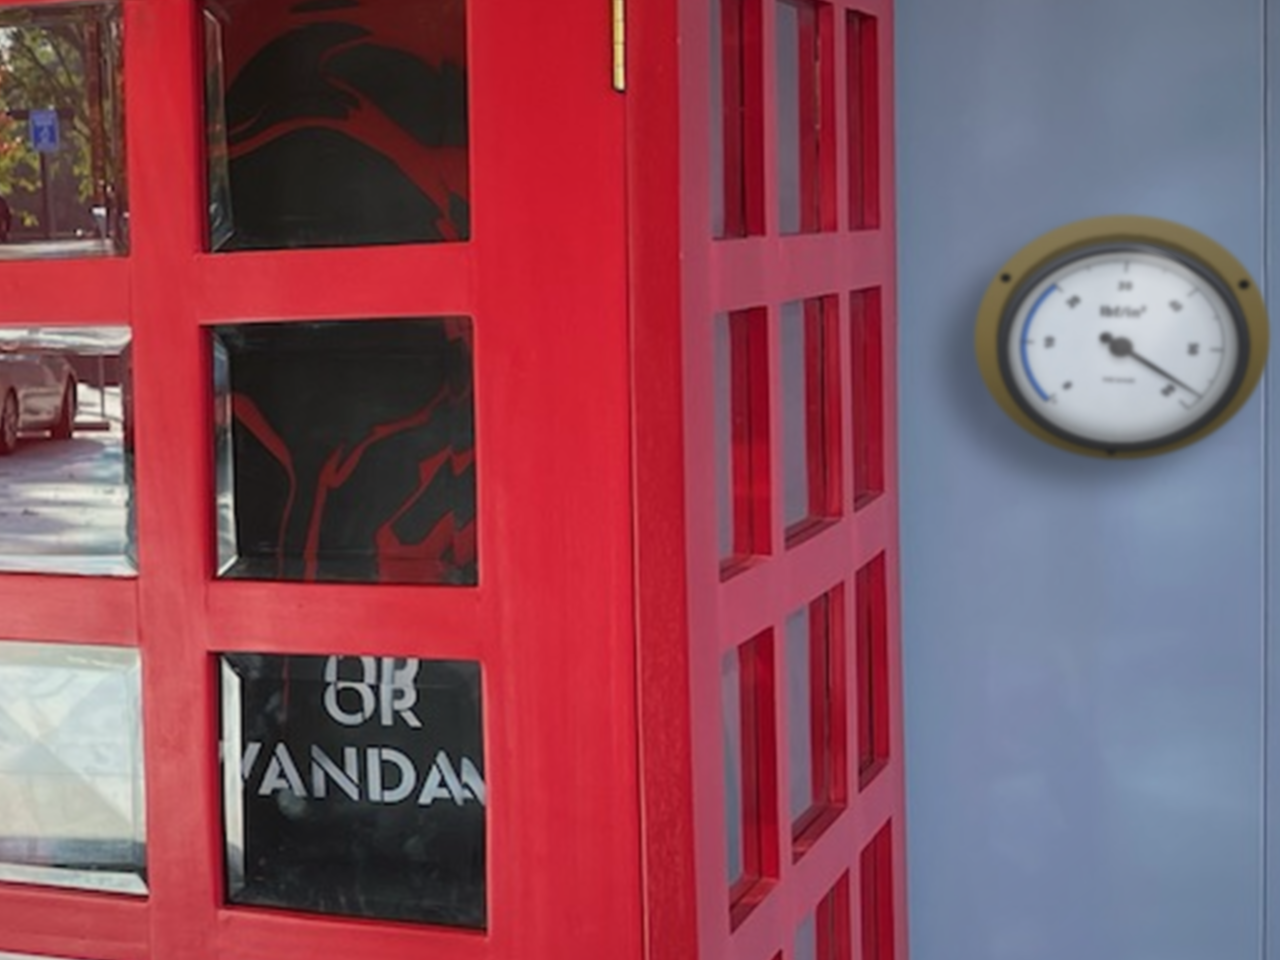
**57.5** psi
